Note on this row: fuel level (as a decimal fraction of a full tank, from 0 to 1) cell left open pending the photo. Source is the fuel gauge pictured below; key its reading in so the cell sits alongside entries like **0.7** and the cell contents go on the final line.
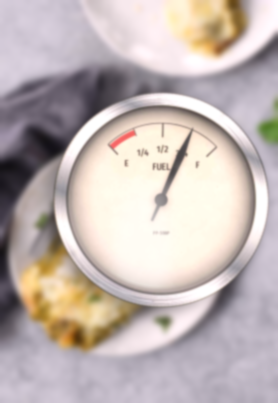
**0.75**
